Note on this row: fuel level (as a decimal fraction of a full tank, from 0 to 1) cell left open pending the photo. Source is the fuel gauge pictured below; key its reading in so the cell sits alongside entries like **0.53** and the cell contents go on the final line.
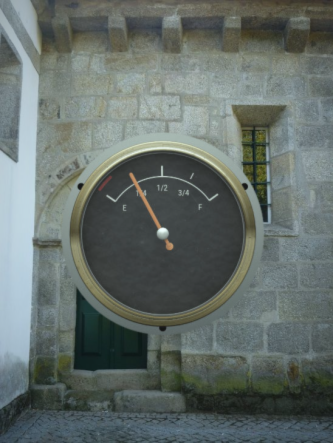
**0.25**
